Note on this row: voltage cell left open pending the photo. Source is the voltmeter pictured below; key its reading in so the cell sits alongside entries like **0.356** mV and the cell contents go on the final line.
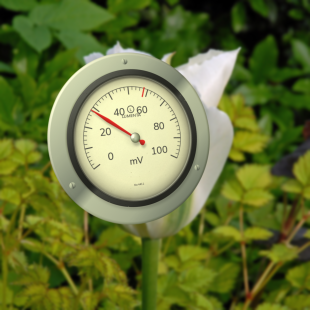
**28** mV
